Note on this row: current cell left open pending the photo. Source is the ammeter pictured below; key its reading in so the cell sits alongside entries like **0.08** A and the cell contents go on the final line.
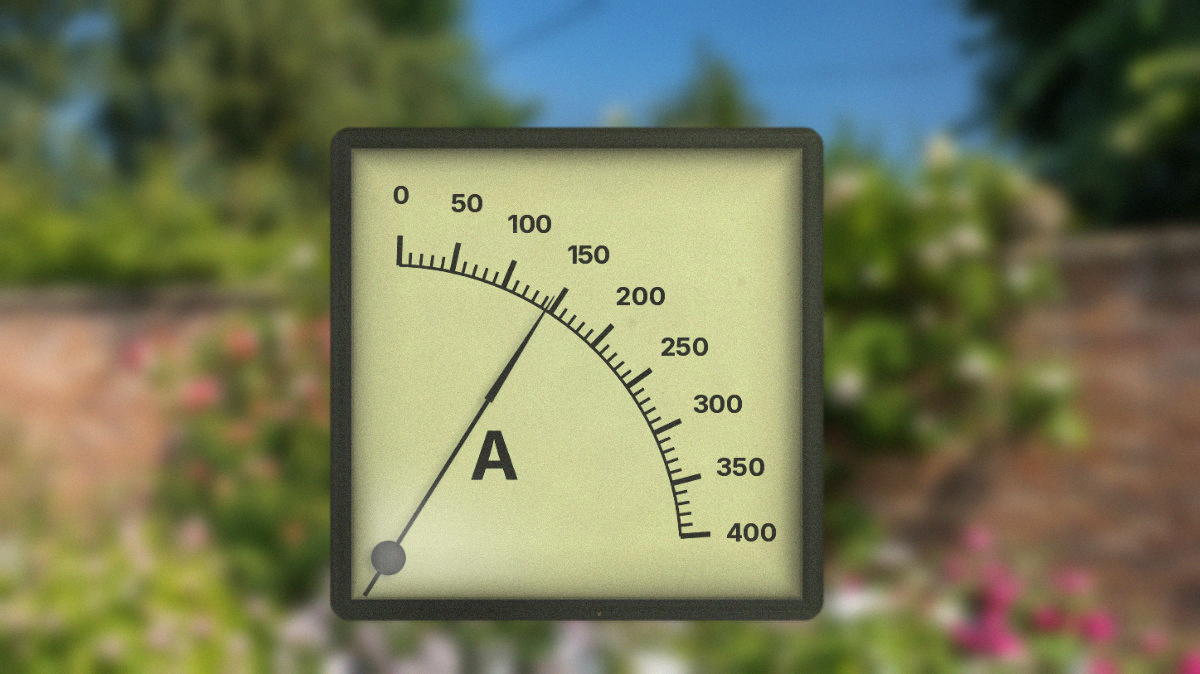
**145** A
